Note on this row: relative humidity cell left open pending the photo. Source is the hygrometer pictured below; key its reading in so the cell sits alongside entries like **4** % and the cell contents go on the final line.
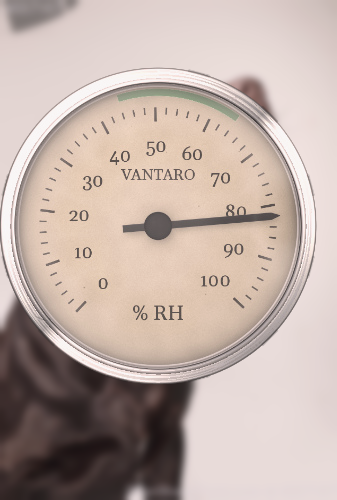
**82** %
